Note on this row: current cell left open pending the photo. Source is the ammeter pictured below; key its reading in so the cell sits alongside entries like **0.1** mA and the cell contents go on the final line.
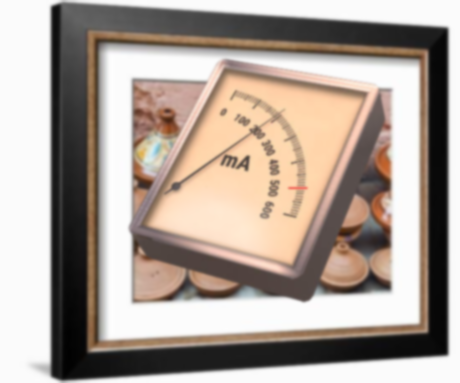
**200** mA
